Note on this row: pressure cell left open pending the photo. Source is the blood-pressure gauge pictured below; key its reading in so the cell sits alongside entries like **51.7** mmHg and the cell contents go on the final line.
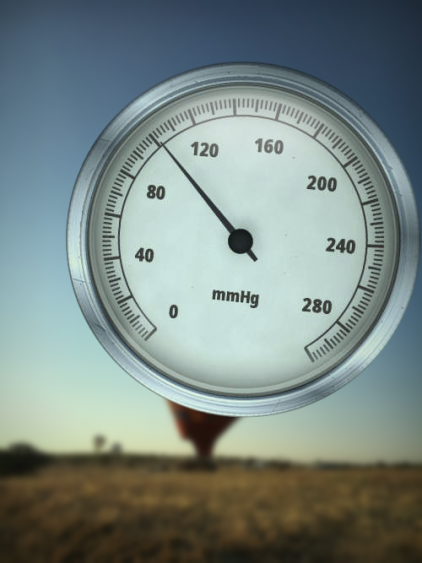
**102** mmHg
